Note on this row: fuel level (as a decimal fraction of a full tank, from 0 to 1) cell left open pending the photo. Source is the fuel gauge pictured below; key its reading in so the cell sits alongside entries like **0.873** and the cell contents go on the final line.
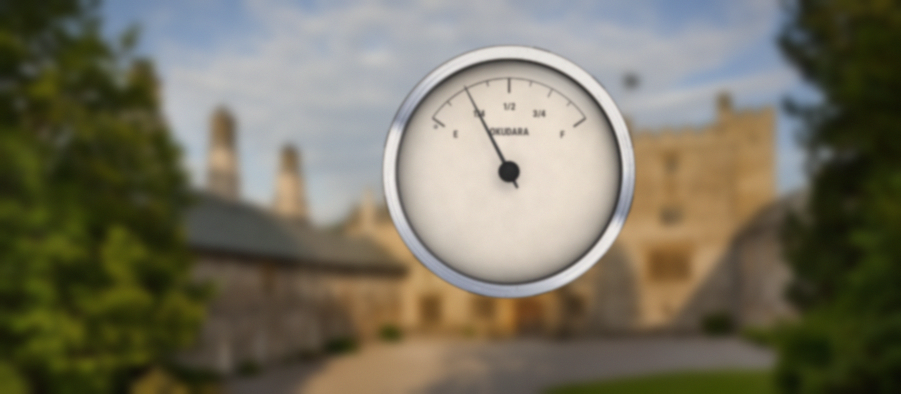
**0.25**
